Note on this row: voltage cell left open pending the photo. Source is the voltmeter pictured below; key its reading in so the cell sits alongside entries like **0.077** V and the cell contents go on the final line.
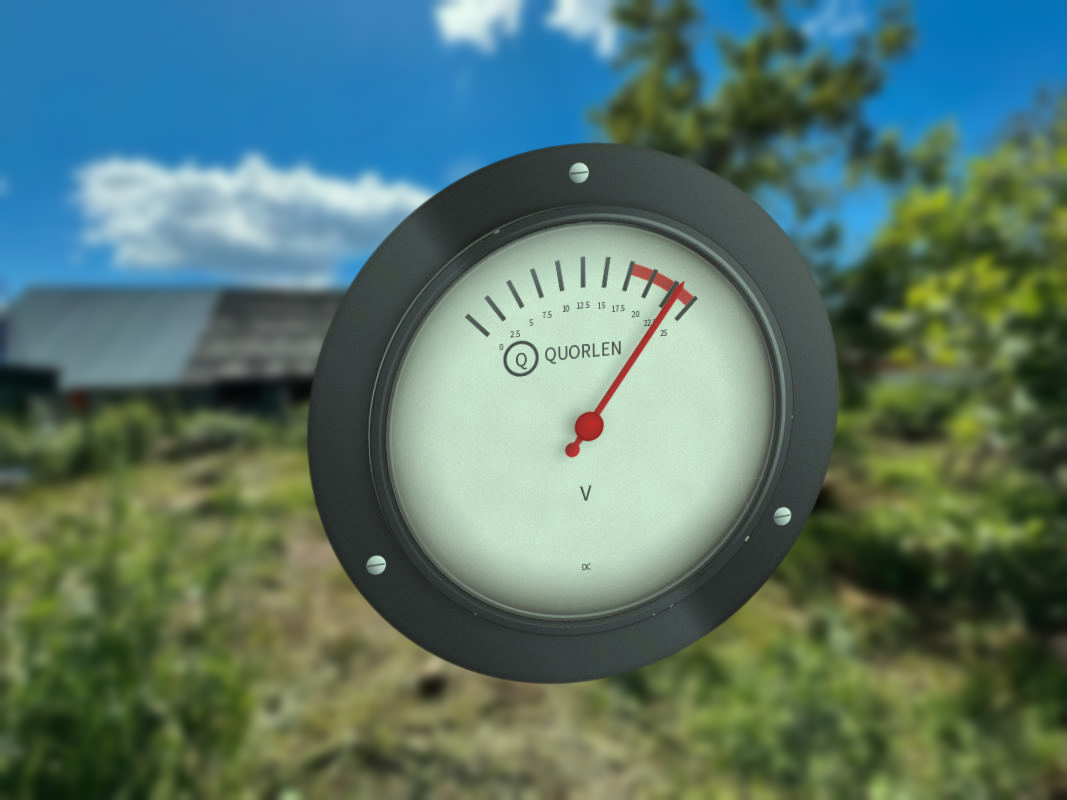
**22.5** V
